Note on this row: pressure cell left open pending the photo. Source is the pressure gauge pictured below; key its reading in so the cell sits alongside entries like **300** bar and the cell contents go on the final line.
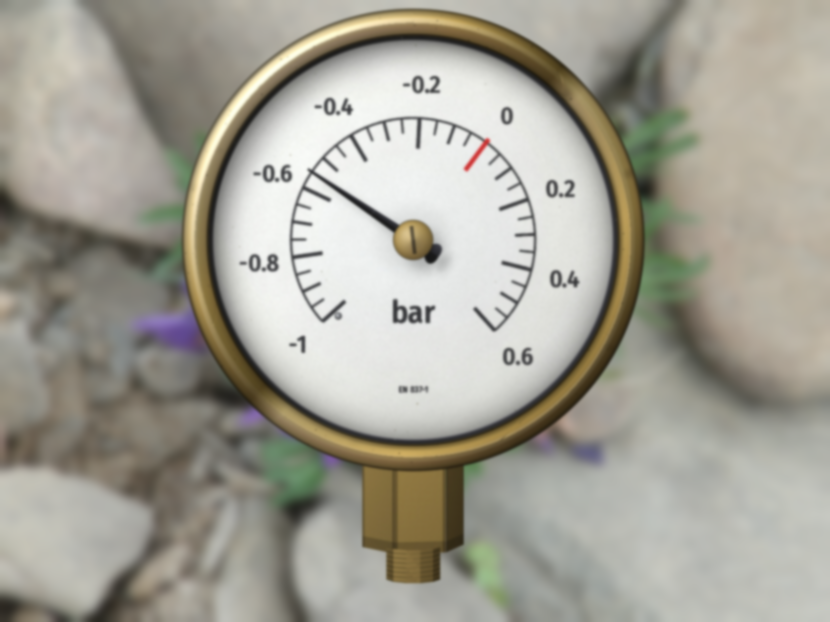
**-0.55** bar
